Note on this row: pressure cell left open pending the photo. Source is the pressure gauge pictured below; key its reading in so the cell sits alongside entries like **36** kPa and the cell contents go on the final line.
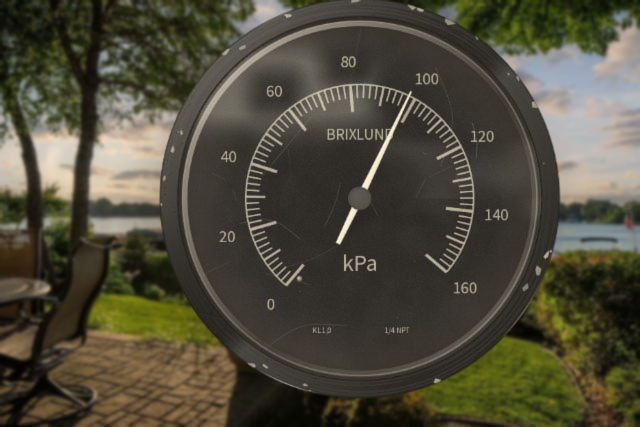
**98** kPa
